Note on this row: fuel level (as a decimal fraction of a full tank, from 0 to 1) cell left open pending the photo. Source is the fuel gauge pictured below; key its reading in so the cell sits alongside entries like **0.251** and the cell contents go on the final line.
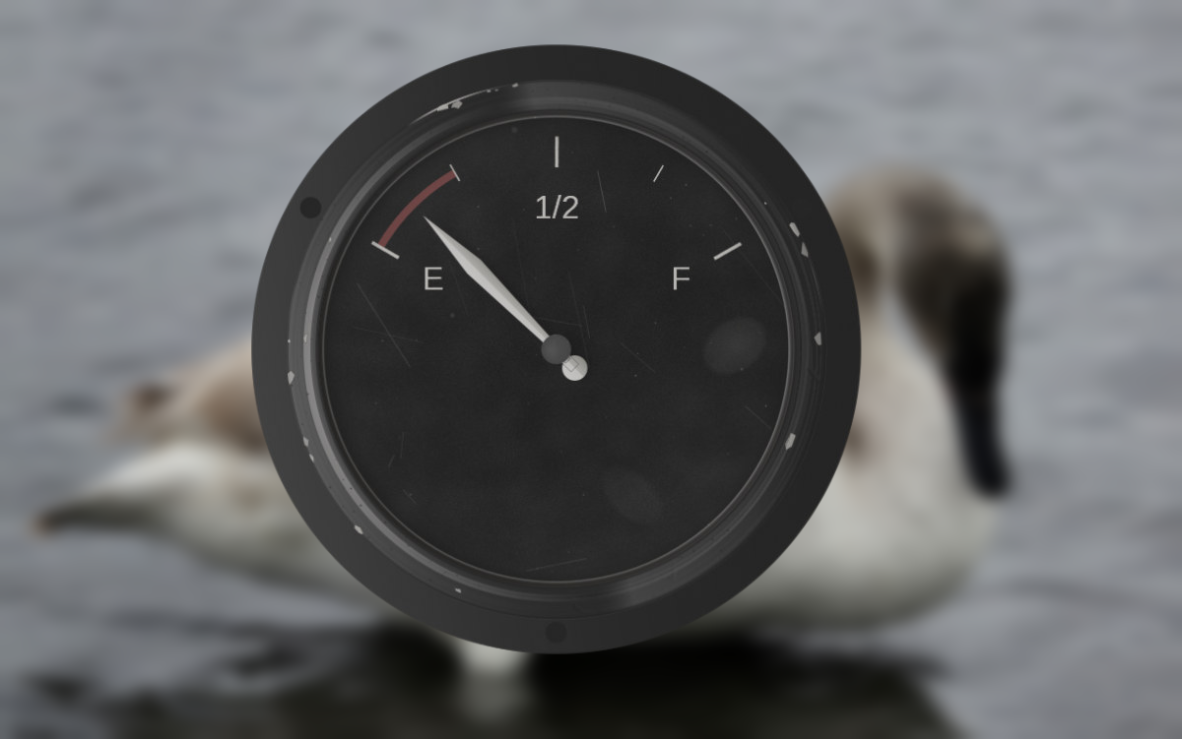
**0.125**
